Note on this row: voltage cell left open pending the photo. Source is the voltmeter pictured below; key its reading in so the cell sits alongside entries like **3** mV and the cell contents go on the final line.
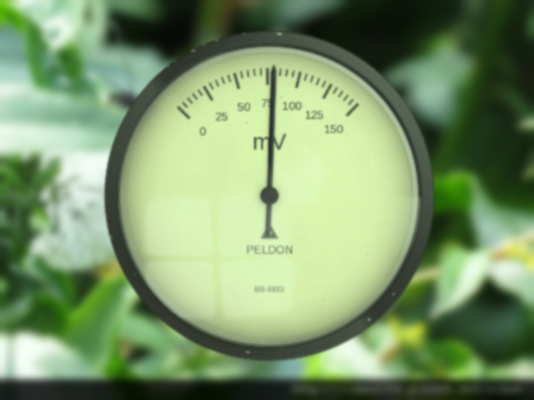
**80** mV
